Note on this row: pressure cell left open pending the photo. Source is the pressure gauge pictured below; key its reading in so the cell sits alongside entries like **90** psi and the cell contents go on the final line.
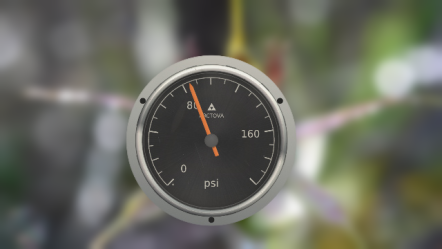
**85** psi
